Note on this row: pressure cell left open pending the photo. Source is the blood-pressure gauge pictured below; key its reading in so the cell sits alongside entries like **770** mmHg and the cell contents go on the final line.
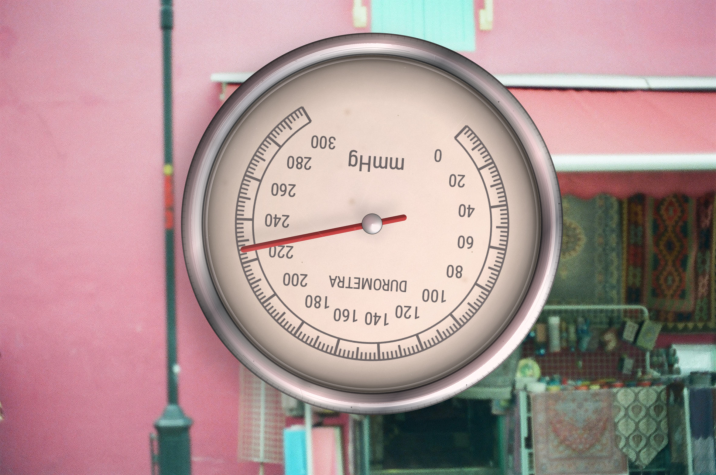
**226** mmHg
